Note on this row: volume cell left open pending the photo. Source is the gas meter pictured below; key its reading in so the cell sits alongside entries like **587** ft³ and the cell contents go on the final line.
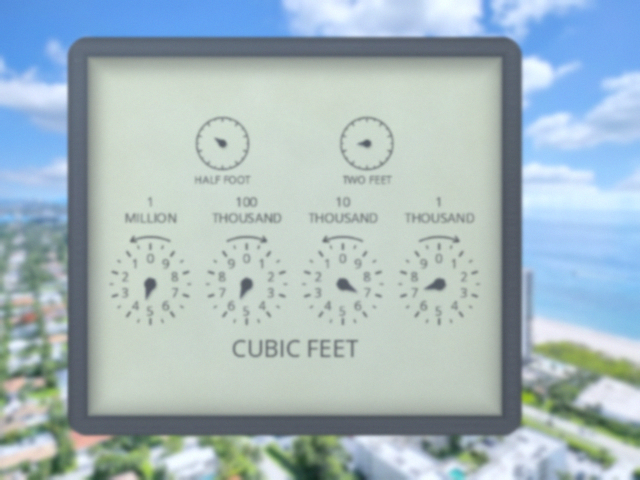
**456700** ft³
